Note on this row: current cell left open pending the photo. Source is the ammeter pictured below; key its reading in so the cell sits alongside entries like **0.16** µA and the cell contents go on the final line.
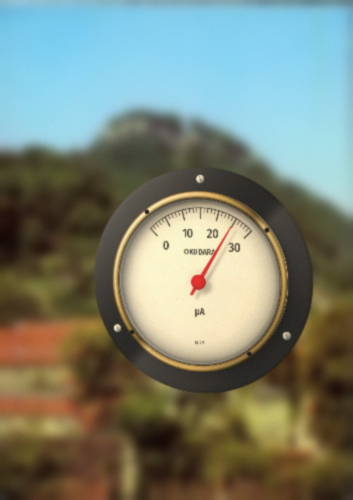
**25** µA
